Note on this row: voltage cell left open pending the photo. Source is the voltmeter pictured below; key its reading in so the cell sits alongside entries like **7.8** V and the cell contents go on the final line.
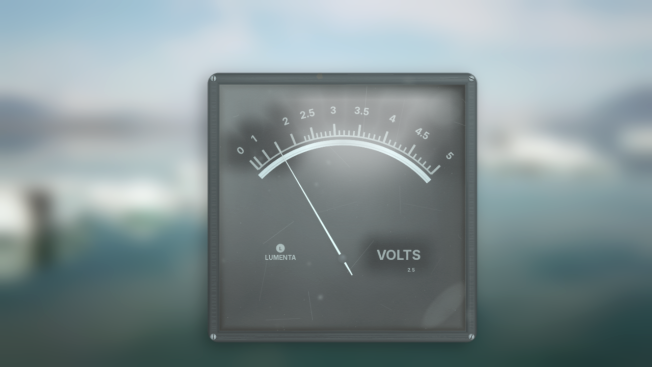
**1.5** V
